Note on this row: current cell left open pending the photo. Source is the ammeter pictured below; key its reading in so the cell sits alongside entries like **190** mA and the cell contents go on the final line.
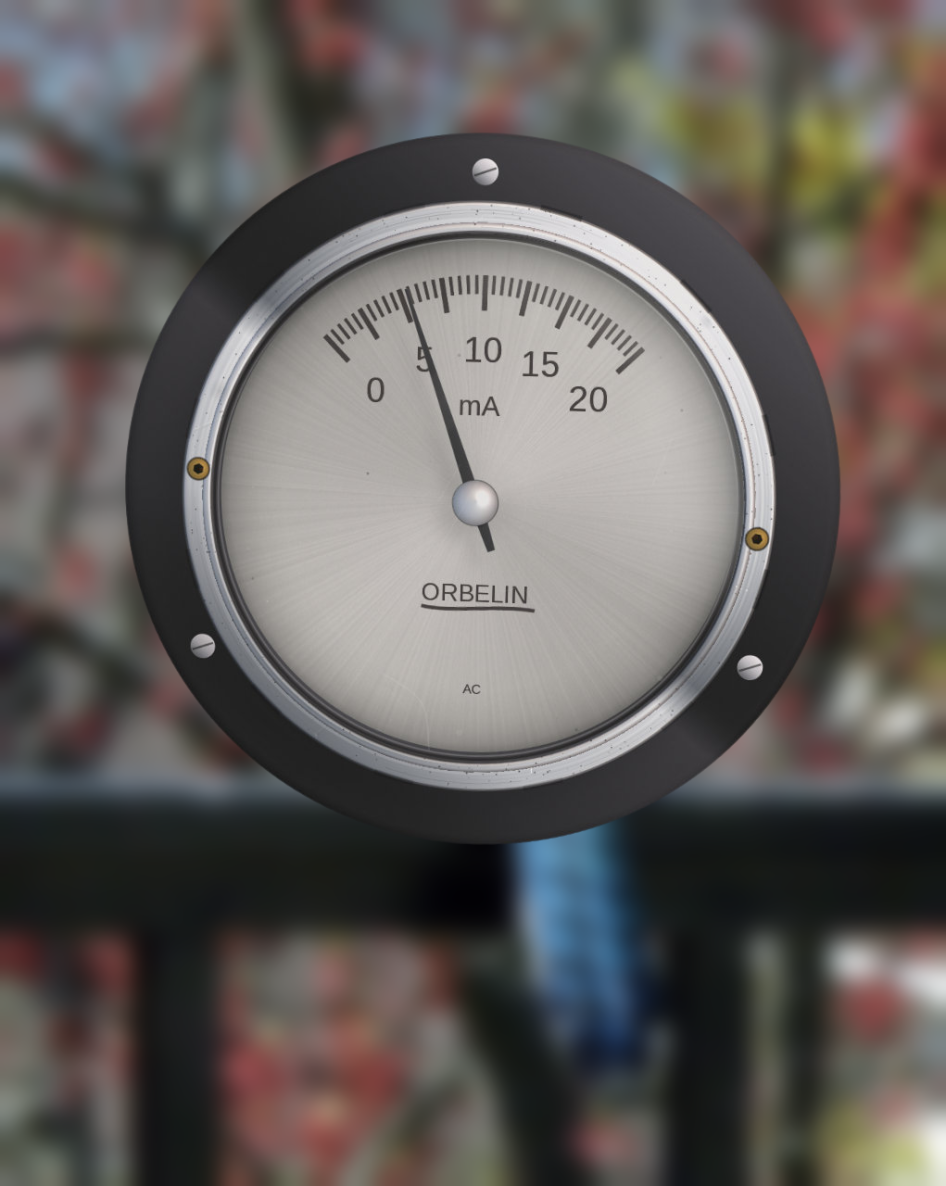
**5.5** mA
